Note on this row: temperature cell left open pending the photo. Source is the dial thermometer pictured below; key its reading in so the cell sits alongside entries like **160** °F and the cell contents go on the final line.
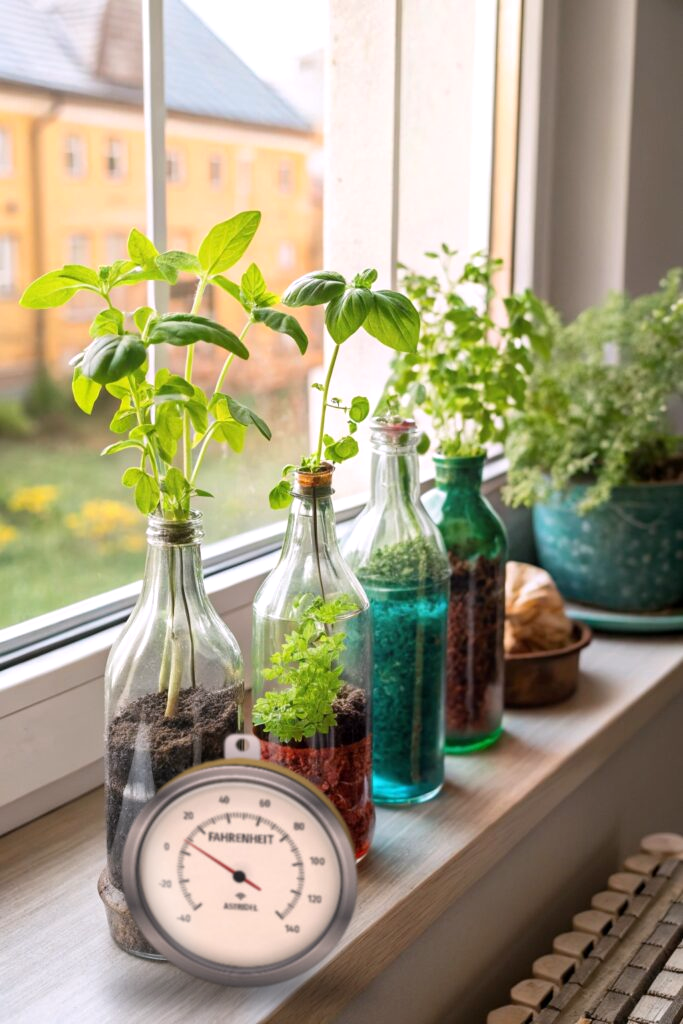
**10** °F
